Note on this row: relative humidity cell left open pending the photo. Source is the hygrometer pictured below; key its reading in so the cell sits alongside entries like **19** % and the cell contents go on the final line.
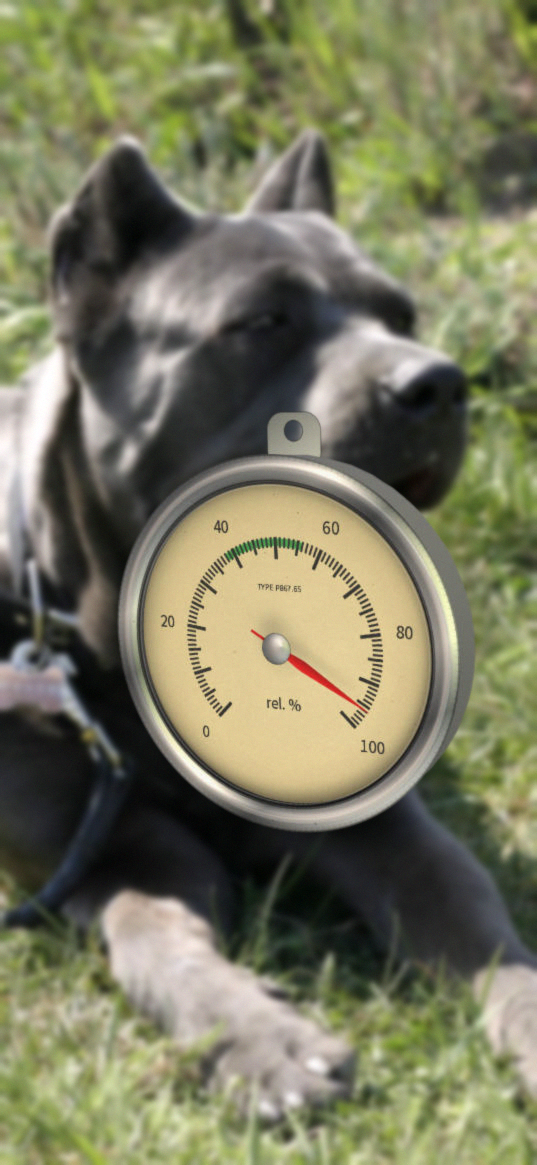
**95** %
